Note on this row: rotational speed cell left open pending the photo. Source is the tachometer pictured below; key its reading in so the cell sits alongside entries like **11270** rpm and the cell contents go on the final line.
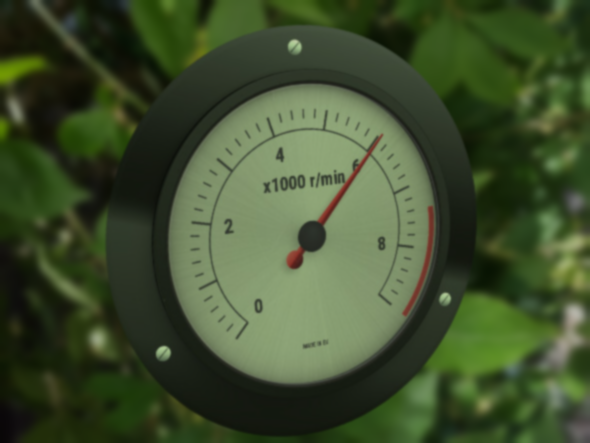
**6000** rpm
